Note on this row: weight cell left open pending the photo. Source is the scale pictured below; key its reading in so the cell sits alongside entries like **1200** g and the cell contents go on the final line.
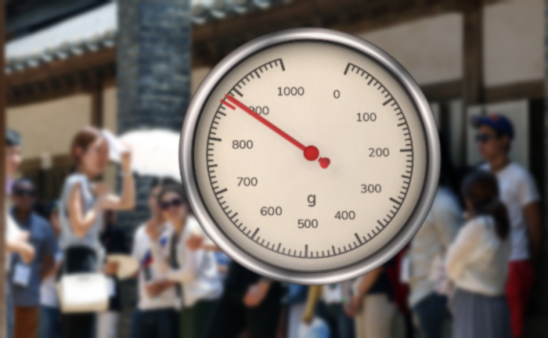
**880** g
